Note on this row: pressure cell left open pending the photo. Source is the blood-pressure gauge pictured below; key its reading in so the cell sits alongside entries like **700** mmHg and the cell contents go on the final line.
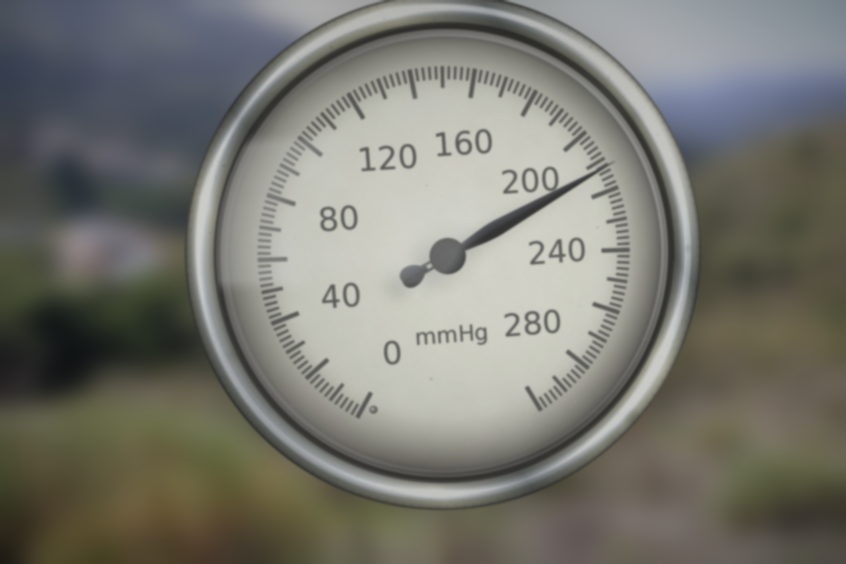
**212** mmHg
